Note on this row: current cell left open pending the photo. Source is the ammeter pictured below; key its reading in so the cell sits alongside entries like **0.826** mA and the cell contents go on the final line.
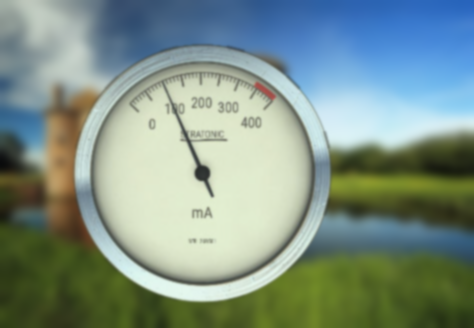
**100** mA
